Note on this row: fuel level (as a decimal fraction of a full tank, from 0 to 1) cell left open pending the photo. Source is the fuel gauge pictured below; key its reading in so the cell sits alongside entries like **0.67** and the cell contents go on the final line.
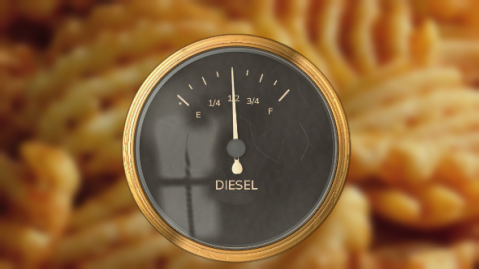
**0.5**
